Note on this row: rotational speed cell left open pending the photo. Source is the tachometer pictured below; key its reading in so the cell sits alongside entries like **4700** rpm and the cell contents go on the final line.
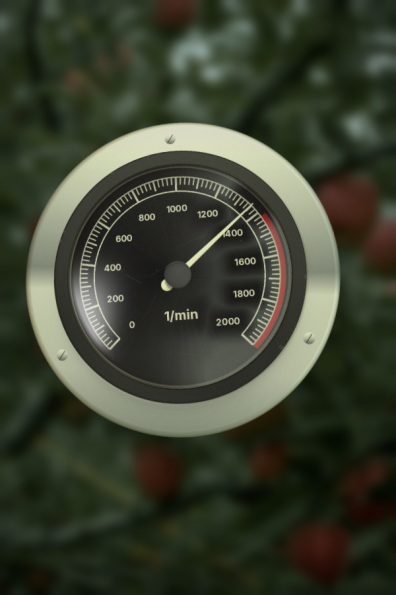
**1360** rpm
